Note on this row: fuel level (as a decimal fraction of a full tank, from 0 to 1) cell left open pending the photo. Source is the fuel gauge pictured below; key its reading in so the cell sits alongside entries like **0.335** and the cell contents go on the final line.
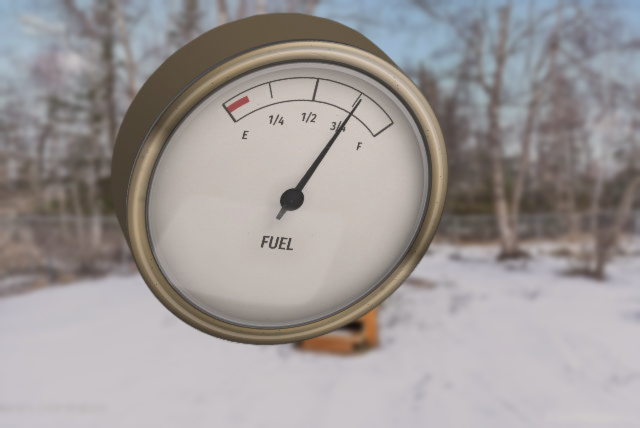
**0.75**
